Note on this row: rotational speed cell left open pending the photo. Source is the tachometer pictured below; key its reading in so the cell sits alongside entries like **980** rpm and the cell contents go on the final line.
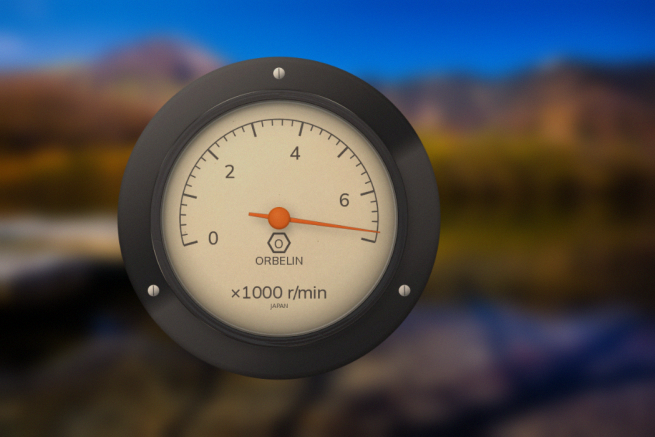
**6800** rpm
